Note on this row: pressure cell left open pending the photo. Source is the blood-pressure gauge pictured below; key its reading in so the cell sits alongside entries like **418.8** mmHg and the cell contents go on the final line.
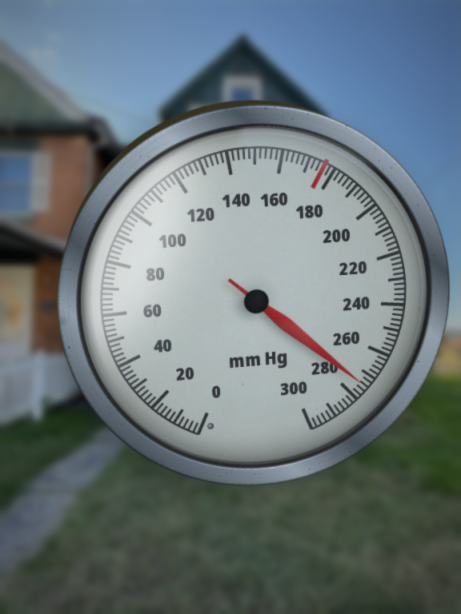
**274** mmHg
